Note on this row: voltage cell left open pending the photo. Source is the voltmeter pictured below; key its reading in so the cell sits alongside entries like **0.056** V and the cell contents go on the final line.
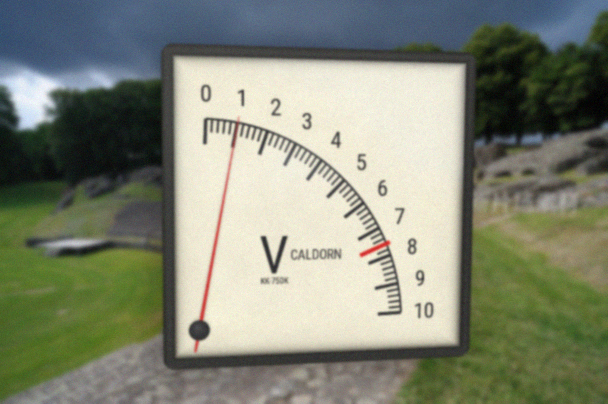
**1** V
